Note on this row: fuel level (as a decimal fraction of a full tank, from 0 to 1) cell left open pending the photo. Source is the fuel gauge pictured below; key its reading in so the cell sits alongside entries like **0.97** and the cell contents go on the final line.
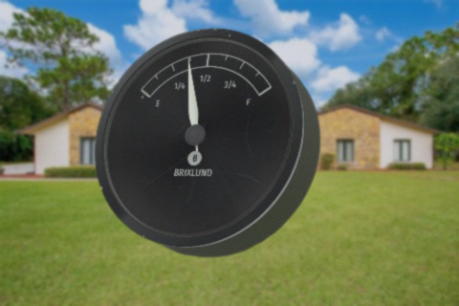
**0.375**
